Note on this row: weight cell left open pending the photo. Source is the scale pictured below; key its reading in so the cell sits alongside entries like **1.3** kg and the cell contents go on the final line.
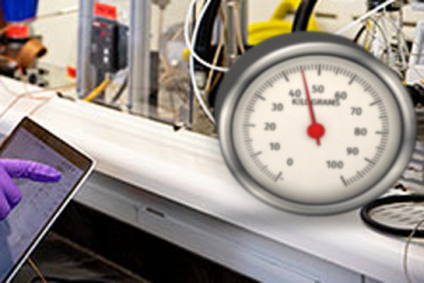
**45** kg
